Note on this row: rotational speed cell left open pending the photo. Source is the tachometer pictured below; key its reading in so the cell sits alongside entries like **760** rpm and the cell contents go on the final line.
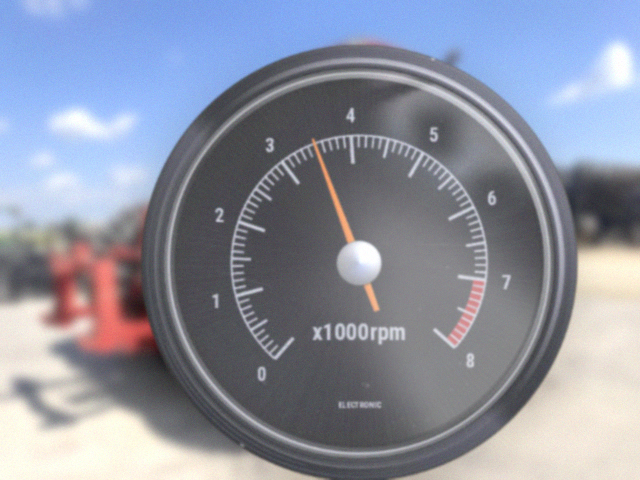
**3500** rpm
